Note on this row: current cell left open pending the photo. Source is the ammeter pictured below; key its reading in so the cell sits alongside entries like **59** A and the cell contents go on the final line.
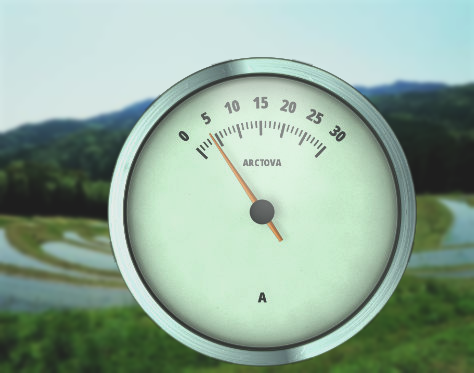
**4** A
